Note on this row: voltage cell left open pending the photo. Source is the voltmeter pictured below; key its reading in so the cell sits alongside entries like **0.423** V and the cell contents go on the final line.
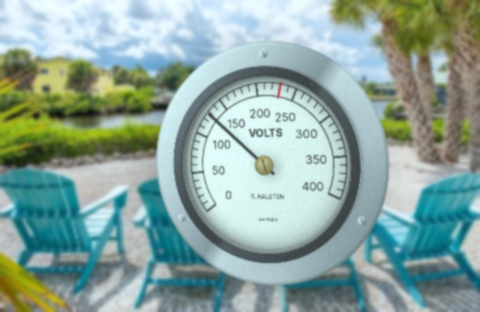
**130** V
